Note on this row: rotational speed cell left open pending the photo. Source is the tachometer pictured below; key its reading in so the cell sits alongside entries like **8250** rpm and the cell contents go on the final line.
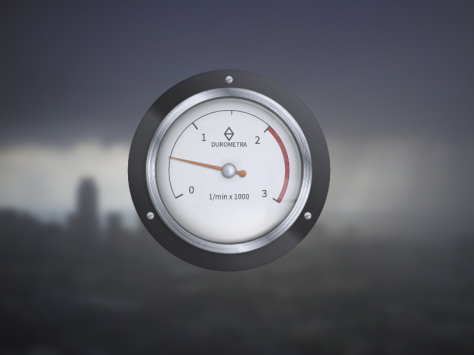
**500** rpm
